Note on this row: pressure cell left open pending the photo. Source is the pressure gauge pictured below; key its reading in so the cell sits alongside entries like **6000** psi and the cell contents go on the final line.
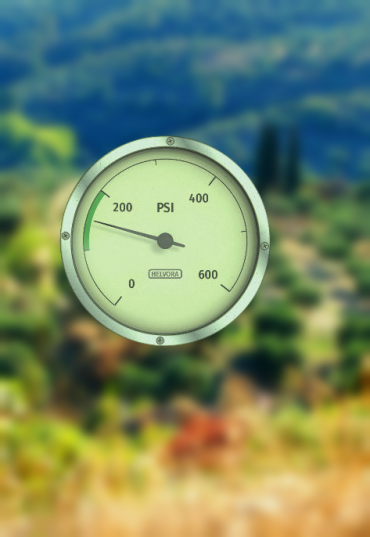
**150** psi
